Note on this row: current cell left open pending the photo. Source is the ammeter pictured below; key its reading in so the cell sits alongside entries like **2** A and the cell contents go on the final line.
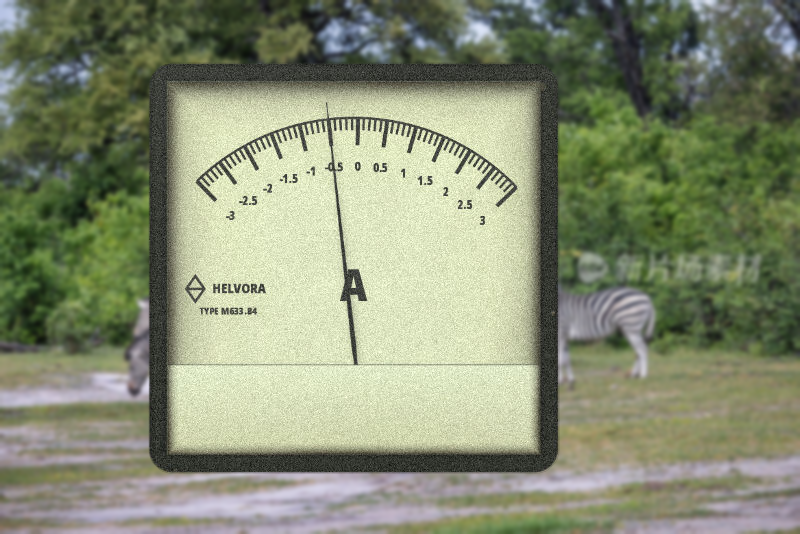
**-0.5** A
